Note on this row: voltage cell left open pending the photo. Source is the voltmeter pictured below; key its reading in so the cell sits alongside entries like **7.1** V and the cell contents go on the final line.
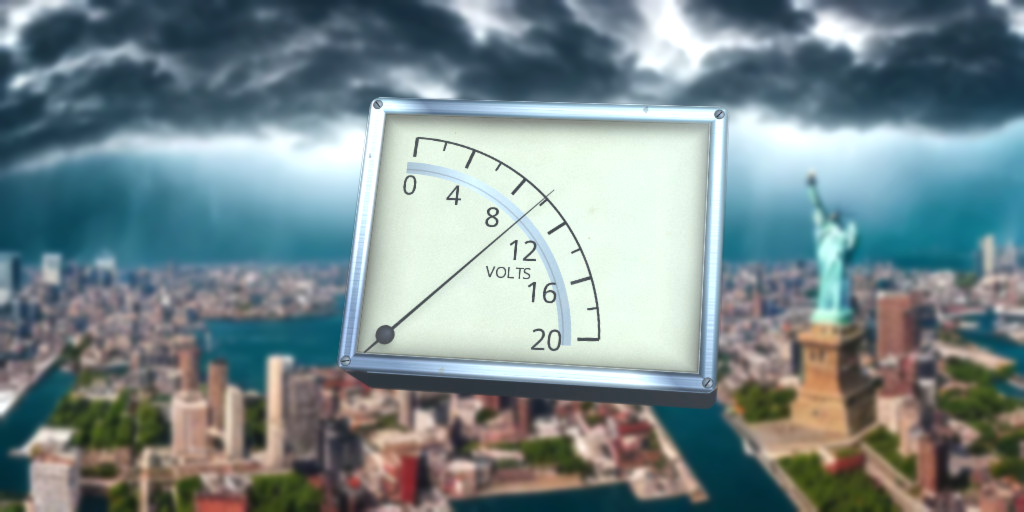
**10** V
